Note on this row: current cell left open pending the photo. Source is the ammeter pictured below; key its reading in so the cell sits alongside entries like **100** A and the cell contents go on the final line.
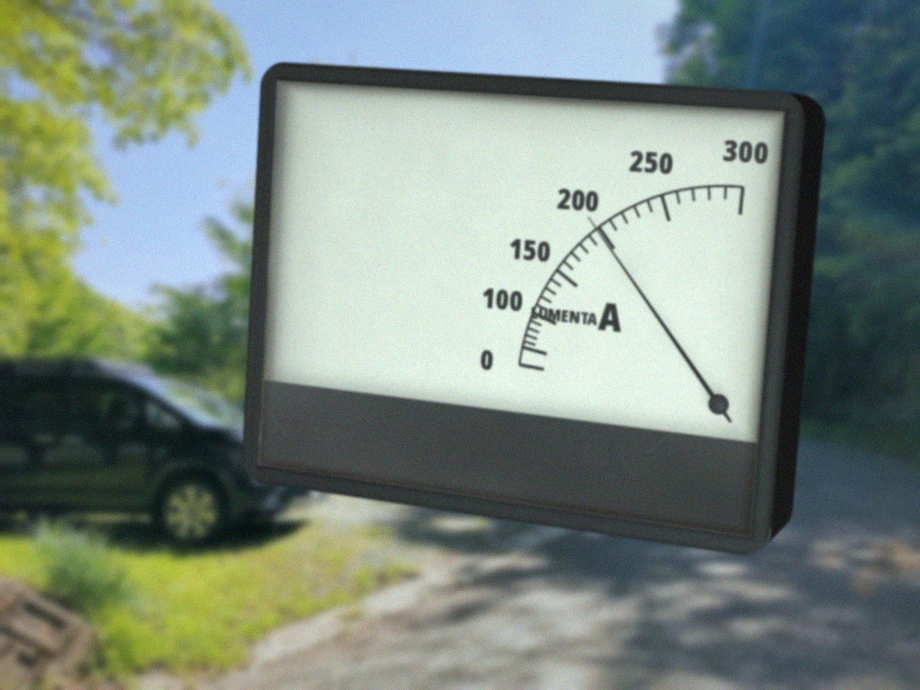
**200** A
